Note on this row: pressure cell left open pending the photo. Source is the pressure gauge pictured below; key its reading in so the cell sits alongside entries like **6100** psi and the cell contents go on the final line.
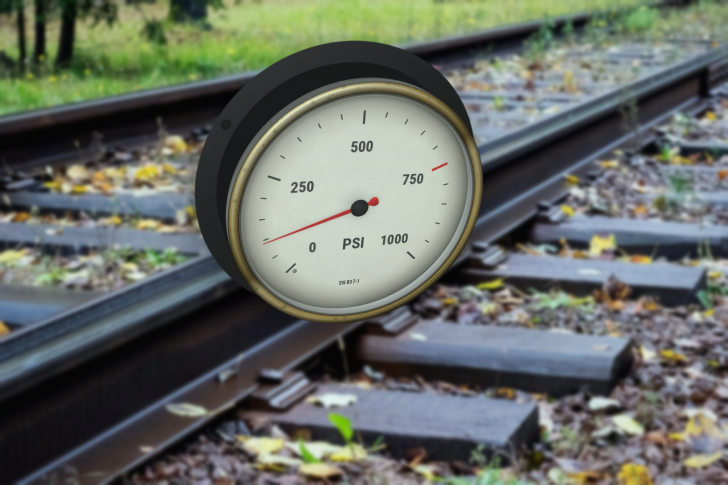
**100** psi
